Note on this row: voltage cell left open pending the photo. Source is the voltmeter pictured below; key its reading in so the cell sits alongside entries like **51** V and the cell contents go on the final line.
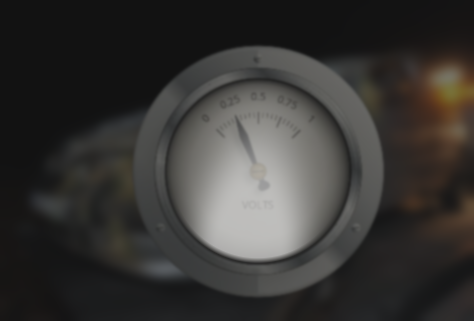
**0.25** V
